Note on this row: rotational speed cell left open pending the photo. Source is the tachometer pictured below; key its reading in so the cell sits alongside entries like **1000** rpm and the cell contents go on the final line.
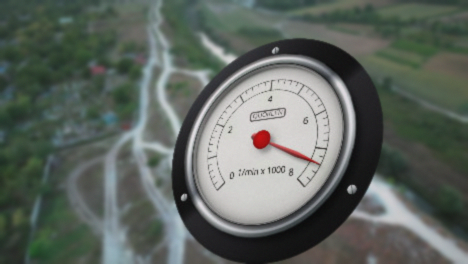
**7400** rpm
